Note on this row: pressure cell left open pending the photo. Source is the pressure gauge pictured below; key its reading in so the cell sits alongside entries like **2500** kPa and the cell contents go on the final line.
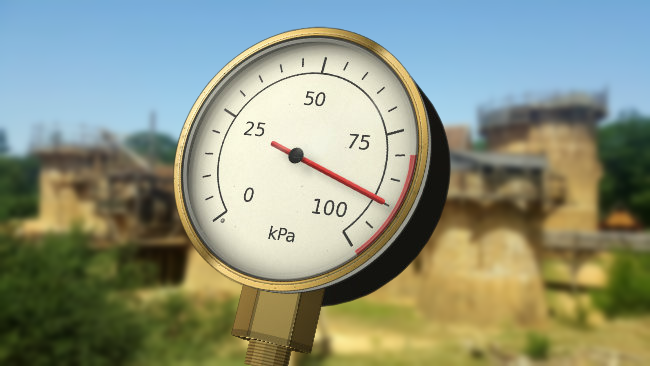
**90** kPa
